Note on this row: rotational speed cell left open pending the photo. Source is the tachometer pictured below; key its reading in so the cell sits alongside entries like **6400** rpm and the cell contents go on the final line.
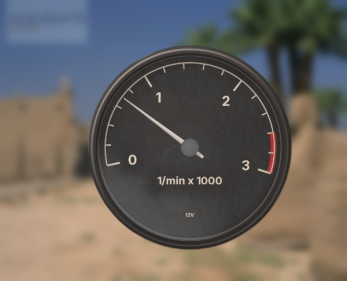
**700** rpm
